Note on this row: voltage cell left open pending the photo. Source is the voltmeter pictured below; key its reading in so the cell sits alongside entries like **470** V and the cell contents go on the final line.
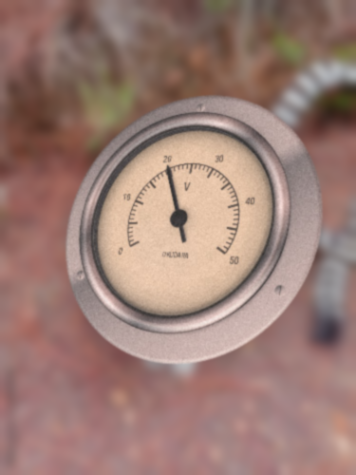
**20** V
